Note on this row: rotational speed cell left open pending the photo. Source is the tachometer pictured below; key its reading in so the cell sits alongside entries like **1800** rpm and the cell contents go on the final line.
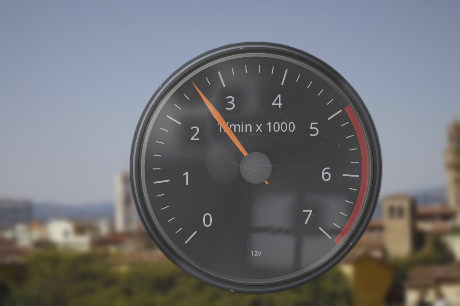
**2600** rpm
